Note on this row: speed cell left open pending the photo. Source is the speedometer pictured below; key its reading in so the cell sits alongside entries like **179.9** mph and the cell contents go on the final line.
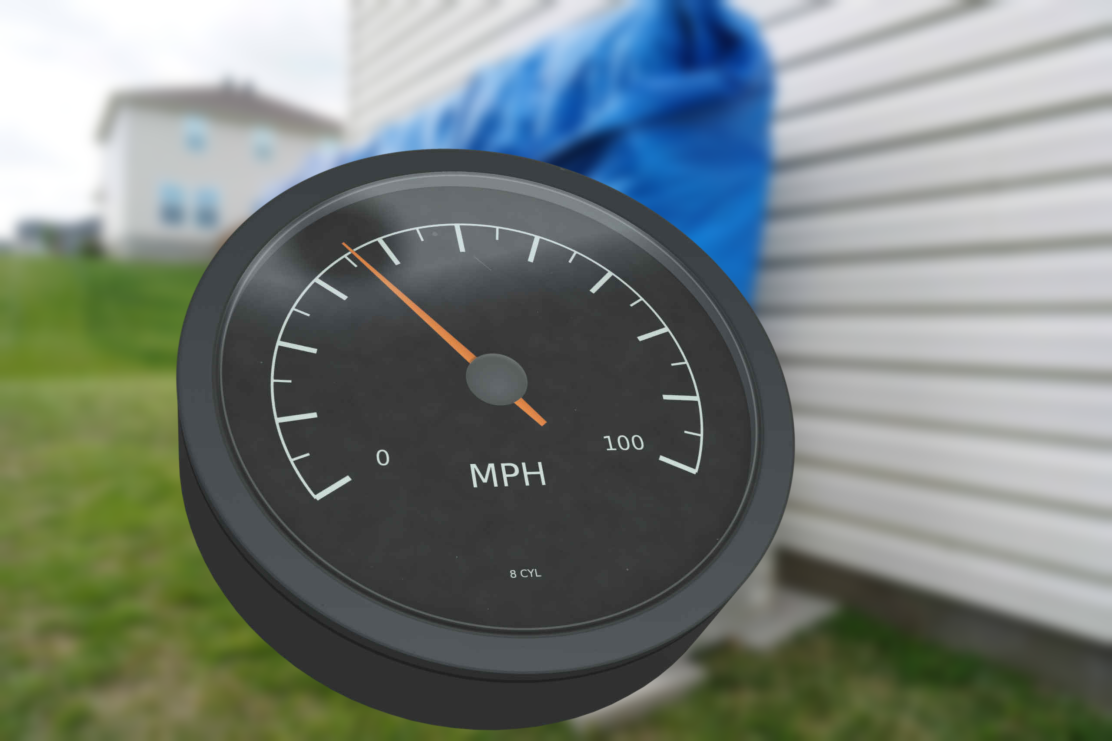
**35** mph
